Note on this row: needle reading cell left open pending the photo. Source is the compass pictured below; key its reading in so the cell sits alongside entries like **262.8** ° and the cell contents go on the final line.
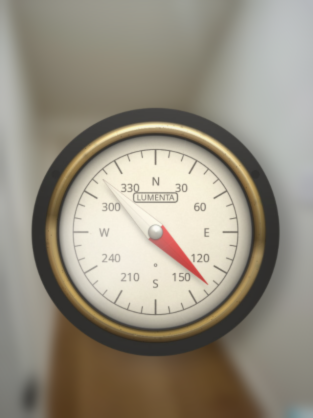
**135** °
